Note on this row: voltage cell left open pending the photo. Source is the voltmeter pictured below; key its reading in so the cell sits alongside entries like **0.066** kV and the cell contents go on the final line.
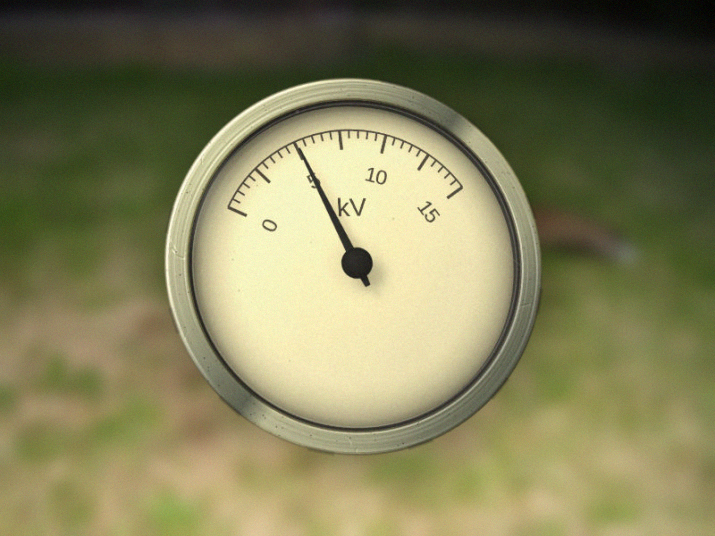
**5** kV
